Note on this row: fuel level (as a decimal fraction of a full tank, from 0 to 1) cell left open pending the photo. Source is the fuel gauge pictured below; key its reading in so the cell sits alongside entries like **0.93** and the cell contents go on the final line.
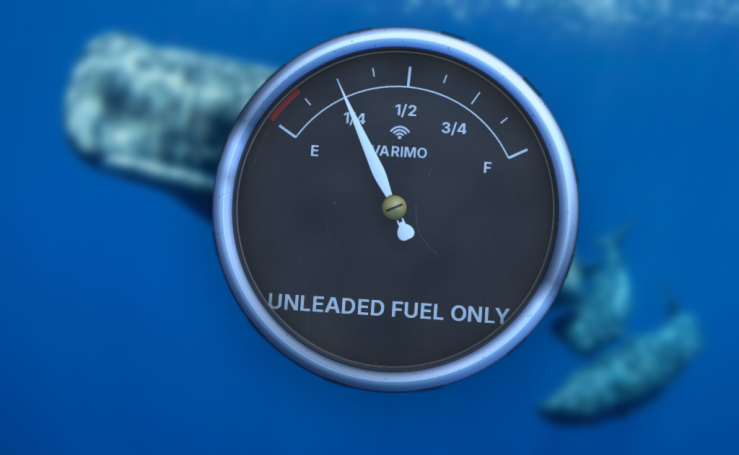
**0.25**
